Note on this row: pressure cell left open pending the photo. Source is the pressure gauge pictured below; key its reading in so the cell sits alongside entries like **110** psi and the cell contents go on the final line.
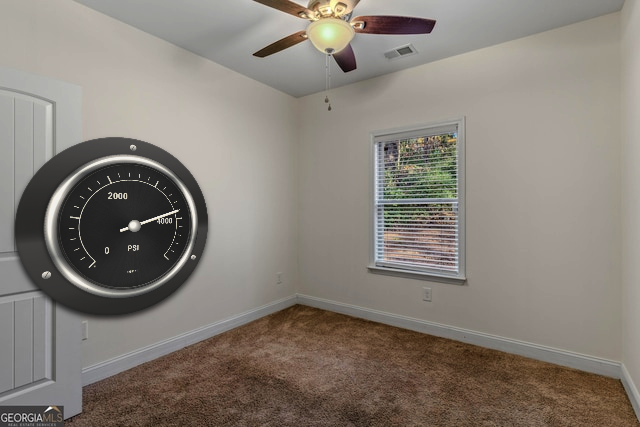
**3800** psi
